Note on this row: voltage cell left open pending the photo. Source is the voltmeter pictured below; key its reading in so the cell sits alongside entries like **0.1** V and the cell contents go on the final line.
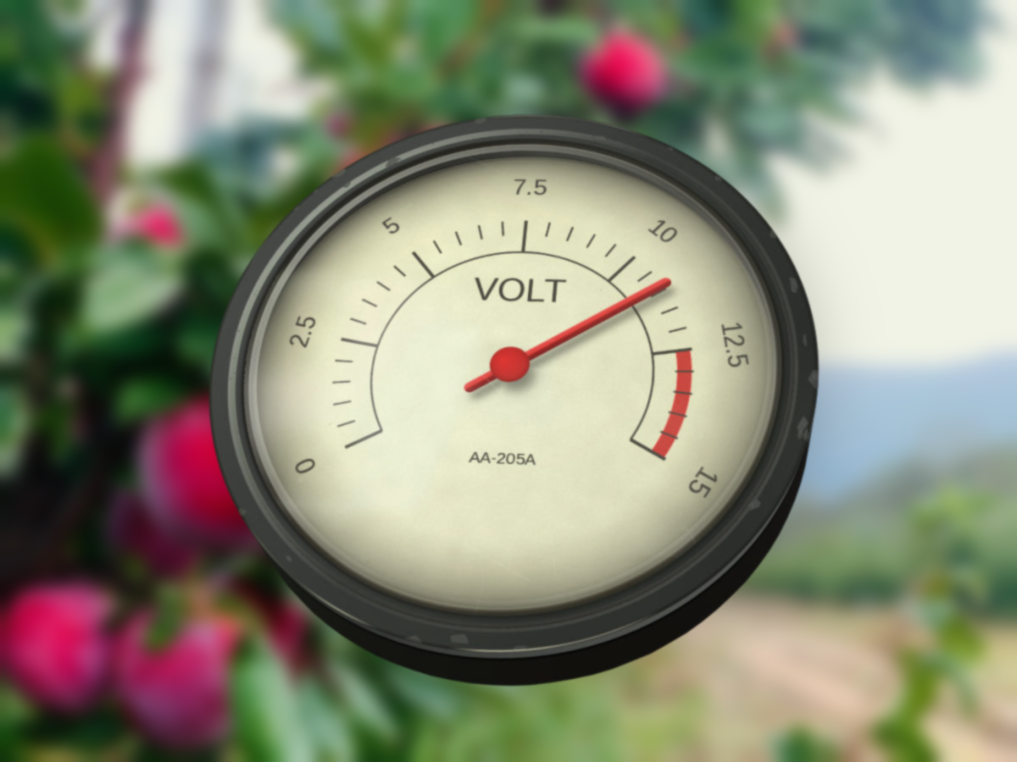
**11** V
